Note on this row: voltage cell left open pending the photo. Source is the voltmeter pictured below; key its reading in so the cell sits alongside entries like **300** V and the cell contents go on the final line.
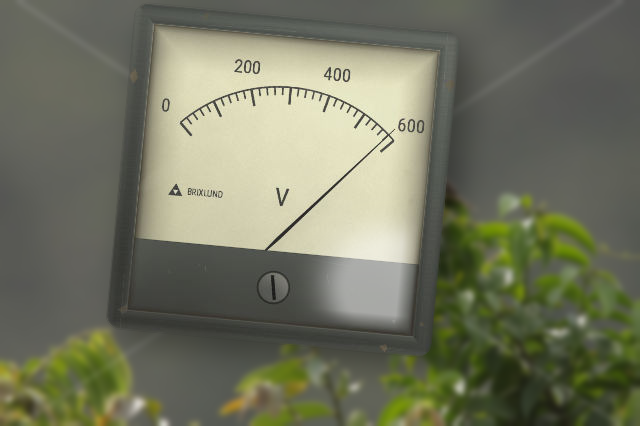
**580** V
